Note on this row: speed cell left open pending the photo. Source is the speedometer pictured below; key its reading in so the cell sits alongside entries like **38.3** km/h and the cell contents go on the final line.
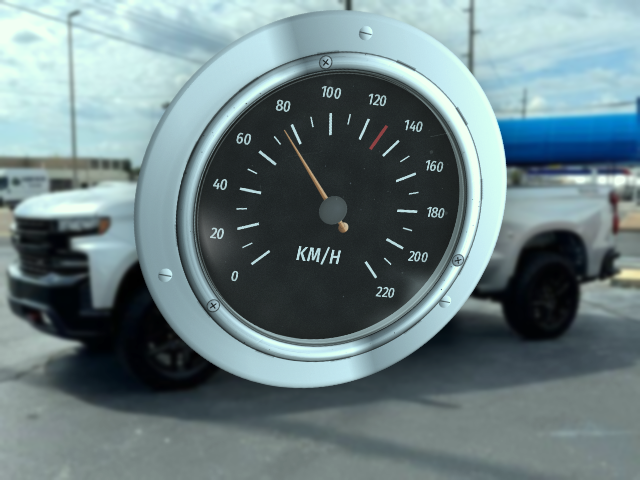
**75** km/h
